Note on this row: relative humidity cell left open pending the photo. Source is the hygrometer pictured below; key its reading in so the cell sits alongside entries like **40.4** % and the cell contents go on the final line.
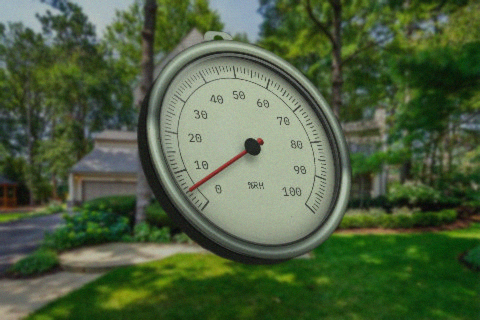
**5** %
